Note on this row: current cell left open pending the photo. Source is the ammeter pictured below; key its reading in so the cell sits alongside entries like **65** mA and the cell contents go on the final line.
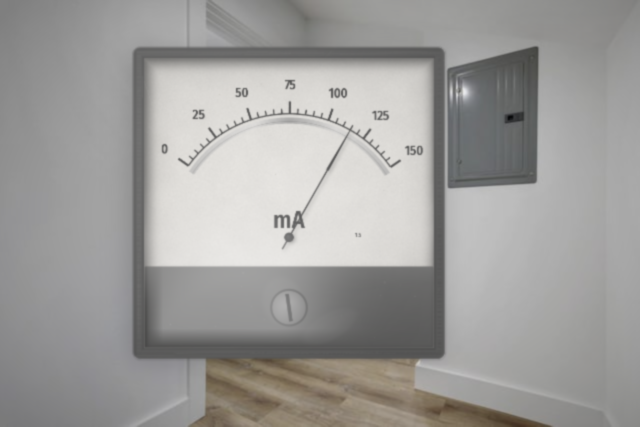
**115** mA
